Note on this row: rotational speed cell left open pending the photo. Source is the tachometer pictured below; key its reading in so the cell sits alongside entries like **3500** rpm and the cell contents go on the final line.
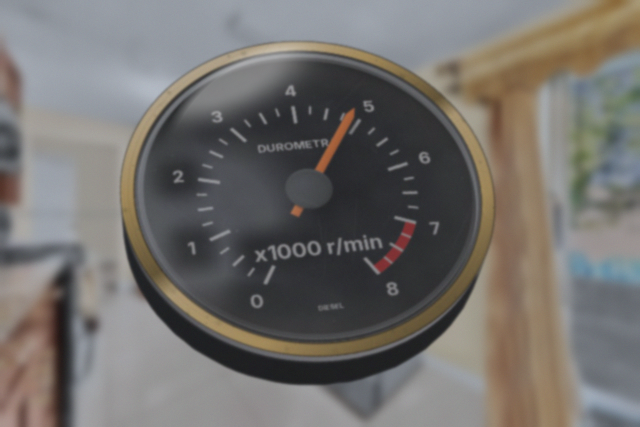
**4875** rpm
